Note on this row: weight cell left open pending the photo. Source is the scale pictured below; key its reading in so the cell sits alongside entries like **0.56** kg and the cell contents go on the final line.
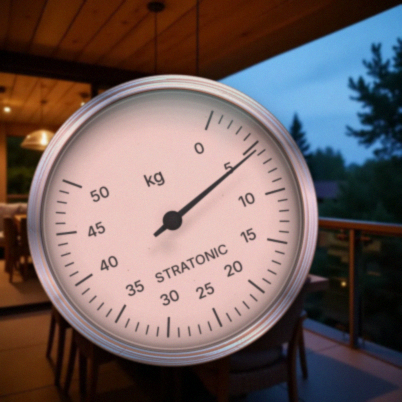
**5.5** kg
